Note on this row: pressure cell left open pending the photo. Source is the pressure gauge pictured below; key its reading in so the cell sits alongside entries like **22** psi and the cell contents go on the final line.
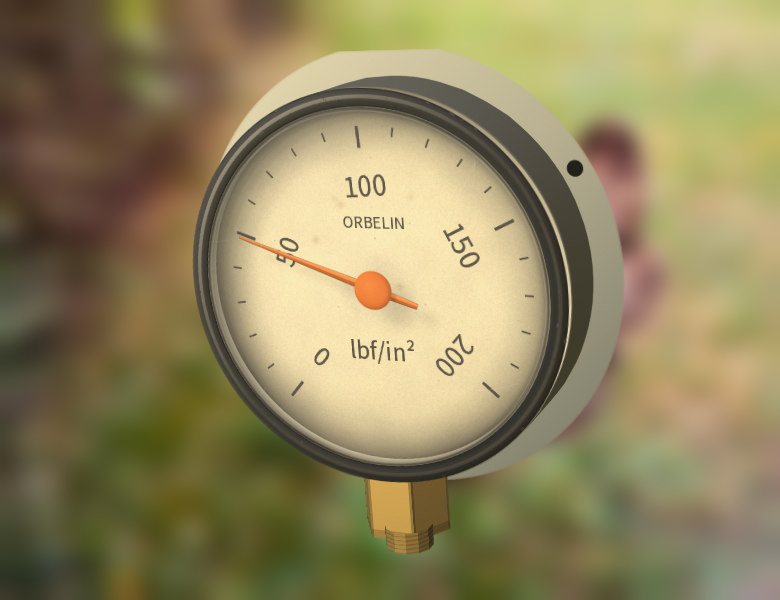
**50** psi
